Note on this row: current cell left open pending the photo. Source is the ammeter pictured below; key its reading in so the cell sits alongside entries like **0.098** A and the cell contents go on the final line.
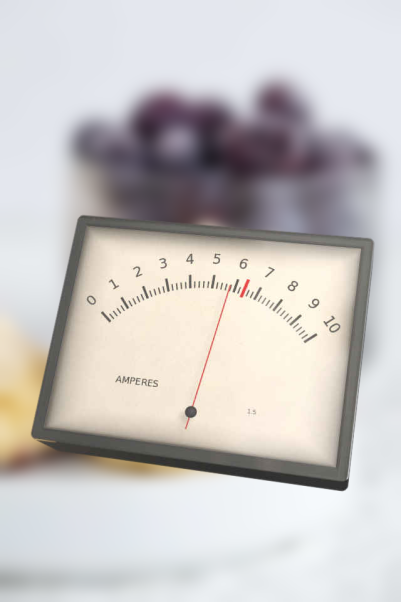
**5.8** A
